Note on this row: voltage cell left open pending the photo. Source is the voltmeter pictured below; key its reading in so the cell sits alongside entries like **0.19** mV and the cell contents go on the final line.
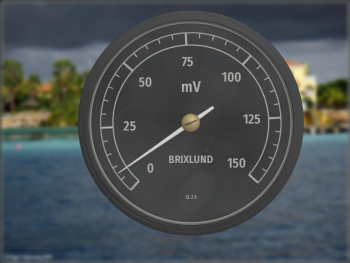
**7.5** mV
